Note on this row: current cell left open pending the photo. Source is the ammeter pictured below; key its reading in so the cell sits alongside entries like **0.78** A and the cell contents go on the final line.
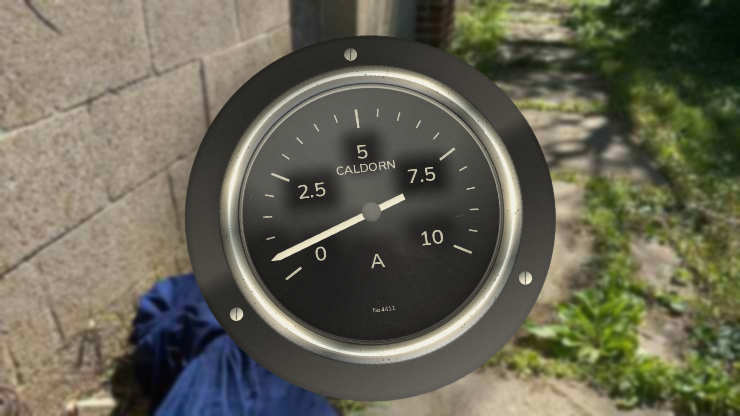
**0.5** A
